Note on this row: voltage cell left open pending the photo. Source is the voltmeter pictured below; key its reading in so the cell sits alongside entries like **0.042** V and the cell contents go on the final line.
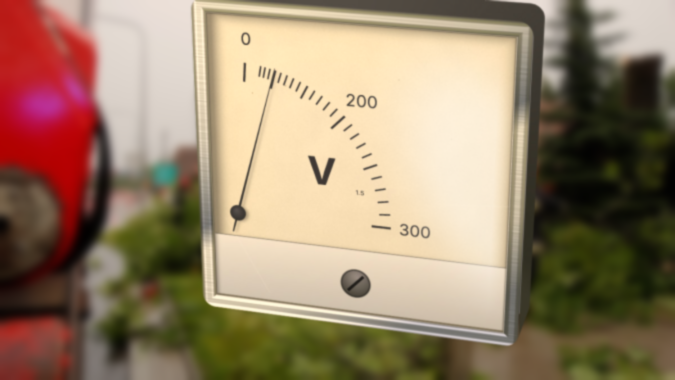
**100** V
